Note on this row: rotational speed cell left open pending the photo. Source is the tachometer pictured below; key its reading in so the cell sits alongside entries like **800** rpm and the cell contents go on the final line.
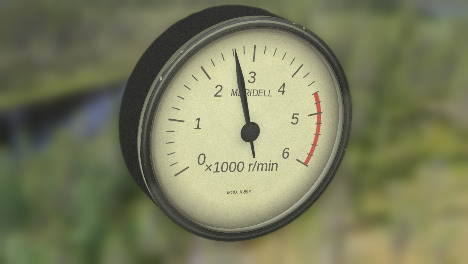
**2600** rpm
